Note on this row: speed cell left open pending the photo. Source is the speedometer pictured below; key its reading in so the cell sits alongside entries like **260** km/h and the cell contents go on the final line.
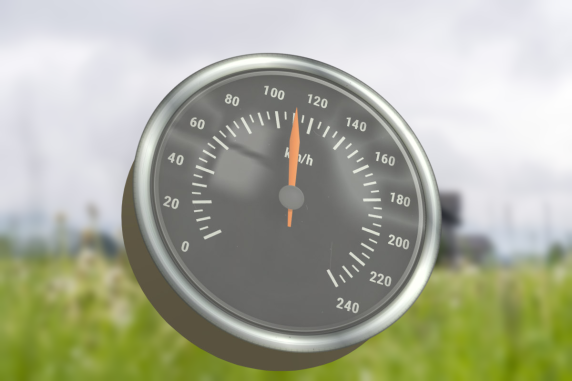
**110** km/h
